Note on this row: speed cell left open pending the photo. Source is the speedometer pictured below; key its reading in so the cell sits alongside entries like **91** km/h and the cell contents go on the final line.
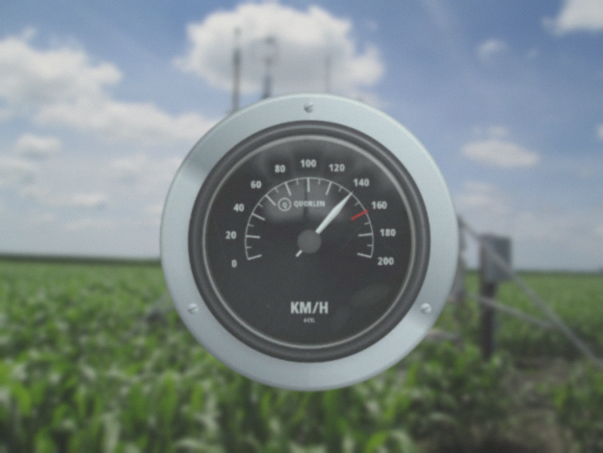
**140** km/h
